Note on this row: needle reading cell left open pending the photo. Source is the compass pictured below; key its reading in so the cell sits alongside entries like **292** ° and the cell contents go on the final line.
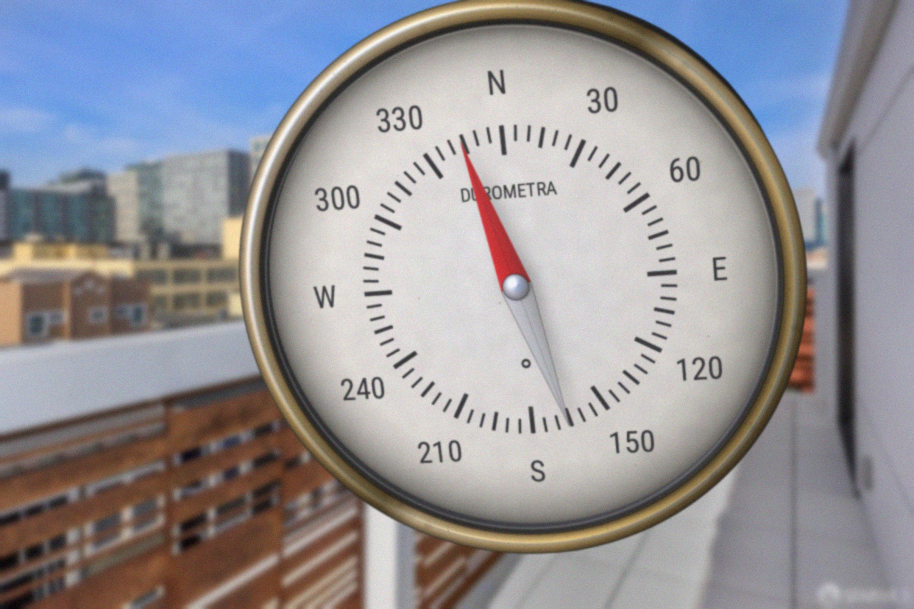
**345** °
